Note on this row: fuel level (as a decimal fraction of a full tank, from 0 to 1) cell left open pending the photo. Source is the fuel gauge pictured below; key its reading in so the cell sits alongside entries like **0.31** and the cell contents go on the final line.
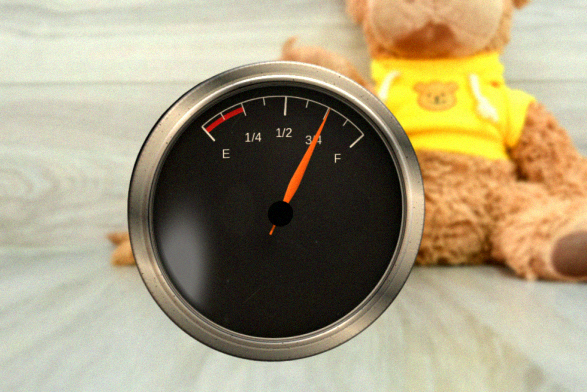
**0.75**
